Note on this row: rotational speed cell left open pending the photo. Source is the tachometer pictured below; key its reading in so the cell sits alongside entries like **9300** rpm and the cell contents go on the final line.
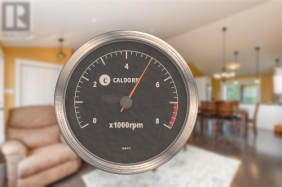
**5000** rpm
